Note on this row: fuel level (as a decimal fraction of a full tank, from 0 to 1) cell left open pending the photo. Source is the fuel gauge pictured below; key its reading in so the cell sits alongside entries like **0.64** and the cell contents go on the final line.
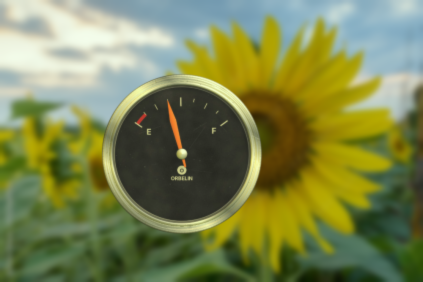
**0.375**
